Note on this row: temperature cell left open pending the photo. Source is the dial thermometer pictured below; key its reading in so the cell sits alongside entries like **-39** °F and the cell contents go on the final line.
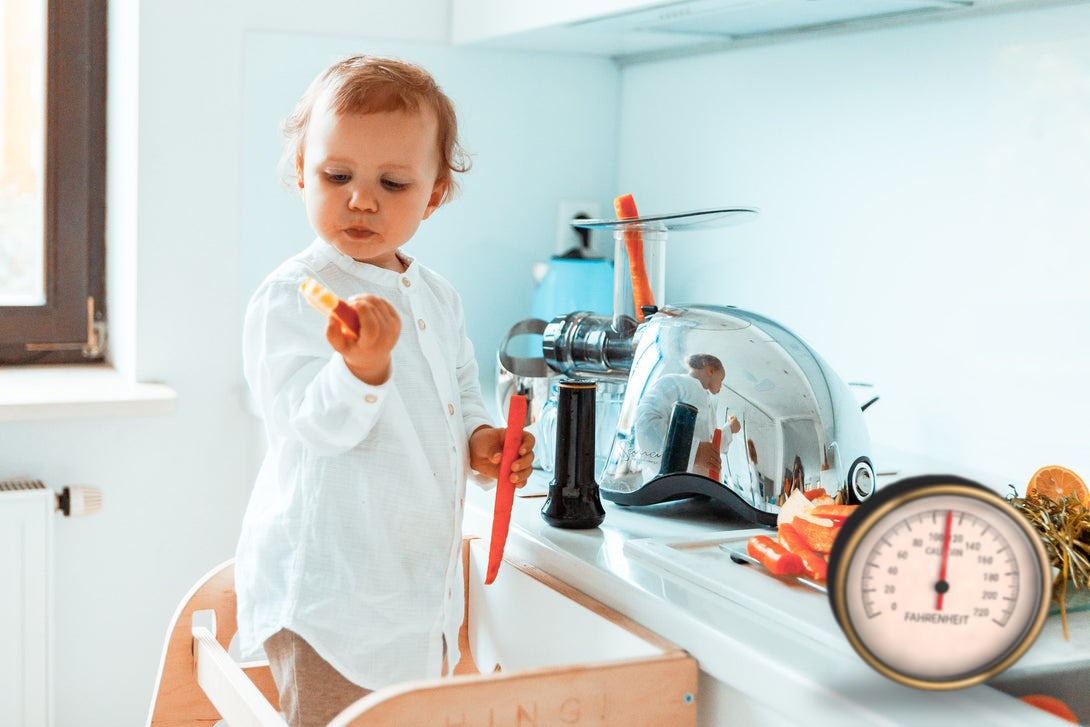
**110** °F
